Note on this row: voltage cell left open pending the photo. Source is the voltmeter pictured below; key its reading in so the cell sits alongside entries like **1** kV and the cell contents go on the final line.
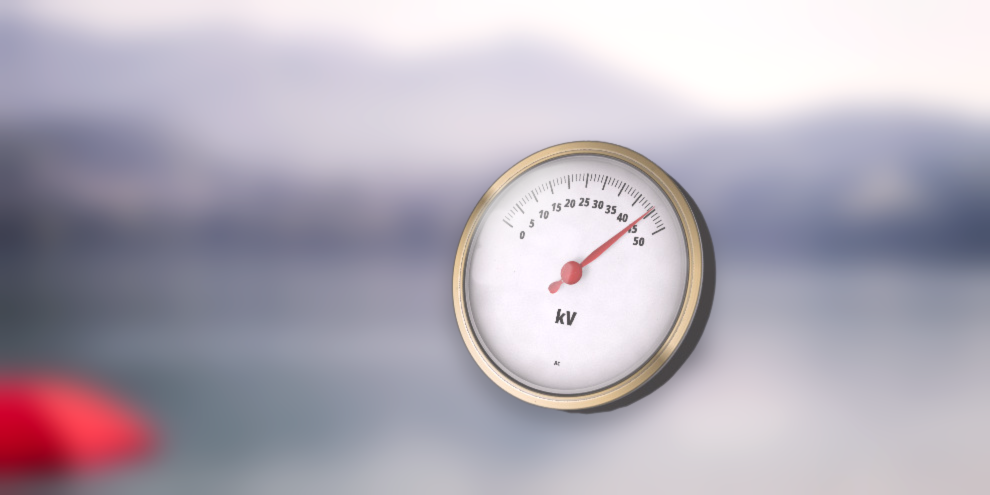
**45** kV
